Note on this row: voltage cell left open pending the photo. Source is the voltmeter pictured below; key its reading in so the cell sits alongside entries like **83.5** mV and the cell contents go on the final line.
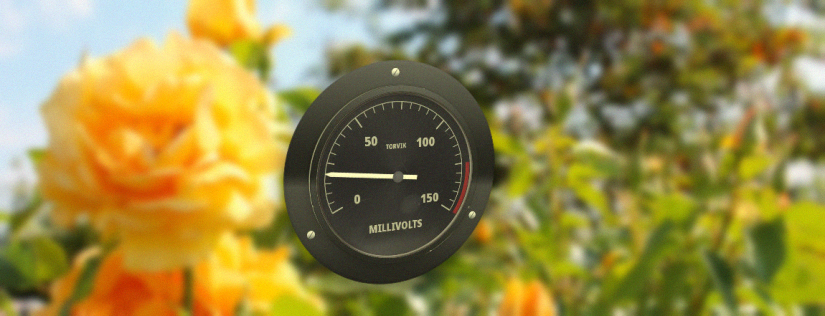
**20** mV
